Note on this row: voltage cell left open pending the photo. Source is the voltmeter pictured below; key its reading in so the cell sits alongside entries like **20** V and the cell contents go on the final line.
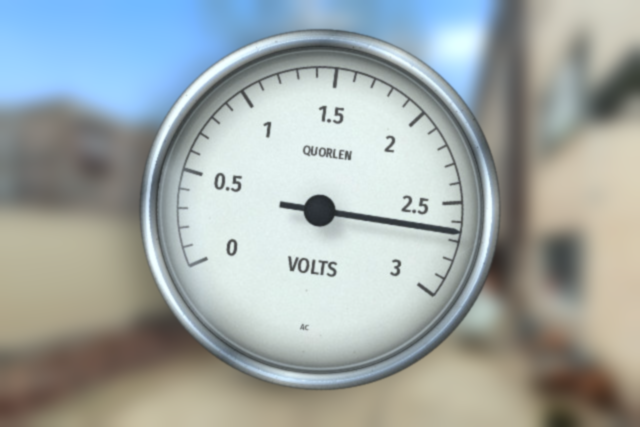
**2.65** V
